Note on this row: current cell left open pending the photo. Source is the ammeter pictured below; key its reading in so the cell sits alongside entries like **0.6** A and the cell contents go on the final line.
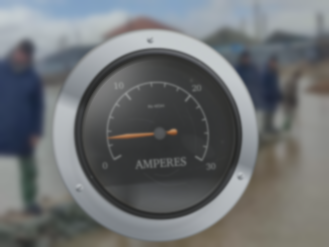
**3** A
